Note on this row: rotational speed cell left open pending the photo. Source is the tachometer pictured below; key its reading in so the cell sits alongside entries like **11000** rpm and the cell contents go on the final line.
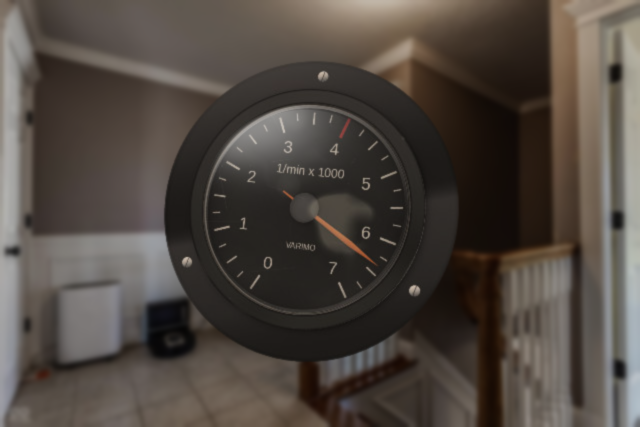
**6375** rpm
